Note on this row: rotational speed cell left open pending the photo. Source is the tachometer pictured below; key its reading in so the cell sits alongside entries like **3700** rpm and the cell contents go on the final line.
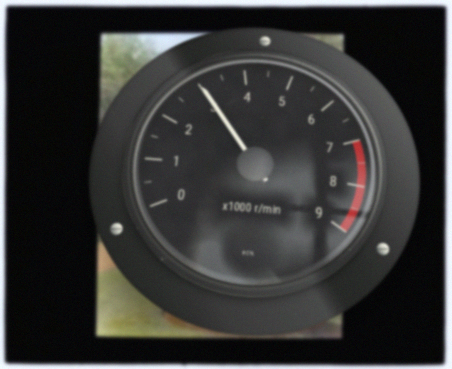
**3000** rpm
